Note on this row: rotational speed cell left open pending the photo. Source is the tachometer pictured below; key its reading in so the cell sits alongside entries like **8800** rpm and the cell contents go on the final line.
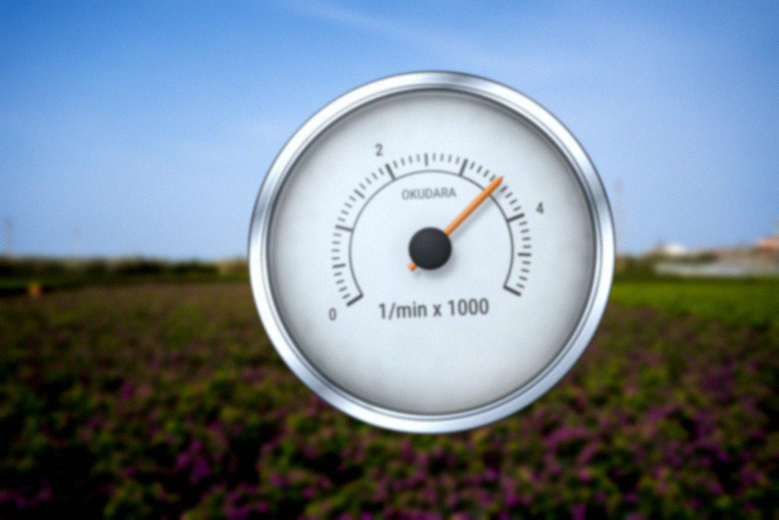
**3500** rpm
